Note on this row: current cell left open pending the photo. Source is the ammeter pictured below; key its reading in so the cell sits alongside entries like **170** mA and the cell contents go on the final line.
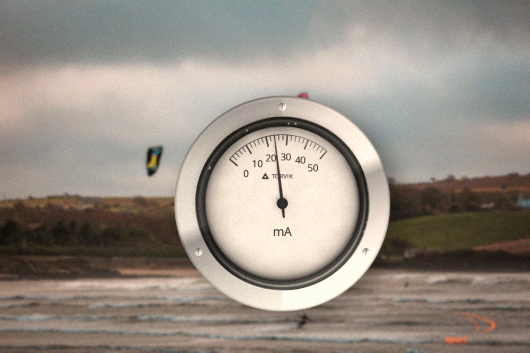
**24** mA
